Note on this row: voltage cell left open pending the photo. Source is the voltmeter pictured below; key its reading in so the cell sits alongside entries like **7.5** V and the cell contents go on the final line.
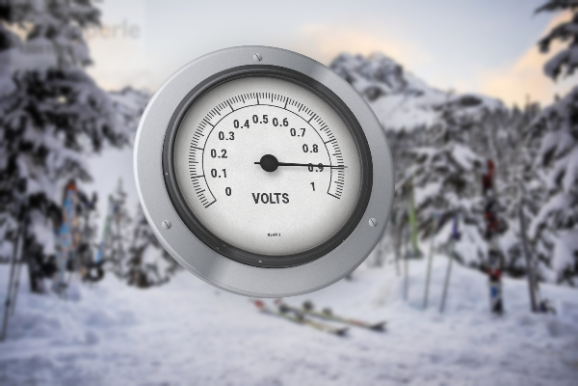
**0.9** V
